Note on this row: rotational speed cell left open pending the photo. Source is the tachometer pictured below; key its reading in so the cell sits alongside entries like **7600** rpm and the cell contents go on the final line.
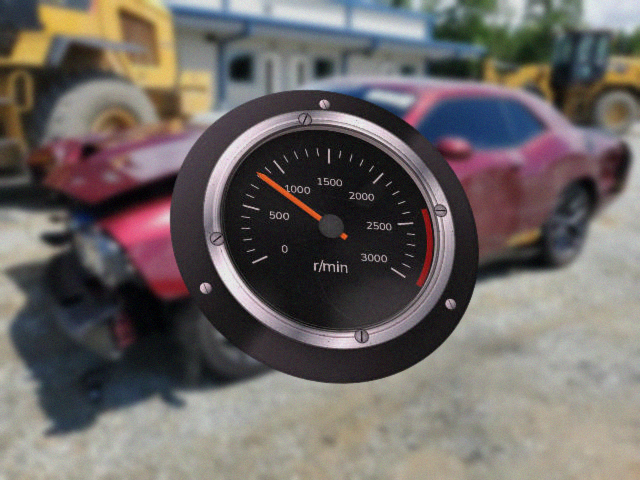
**800** rpm
